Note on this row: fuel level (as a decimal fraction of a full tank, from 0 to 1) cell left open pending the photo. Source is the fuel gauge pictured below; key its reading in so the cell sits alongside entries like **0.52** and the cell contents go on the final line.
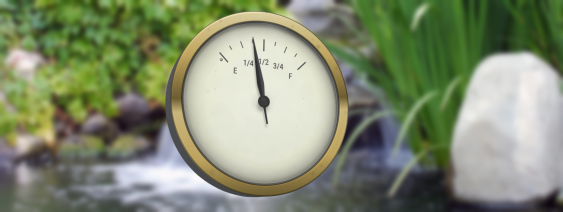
**0.375**
